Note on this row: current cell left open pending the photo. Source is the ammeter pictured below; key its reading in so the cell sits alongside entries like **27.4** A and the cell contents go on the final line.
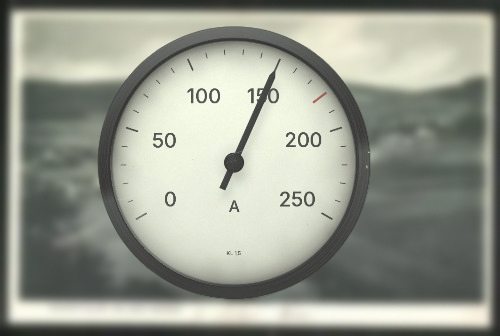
**150** A
